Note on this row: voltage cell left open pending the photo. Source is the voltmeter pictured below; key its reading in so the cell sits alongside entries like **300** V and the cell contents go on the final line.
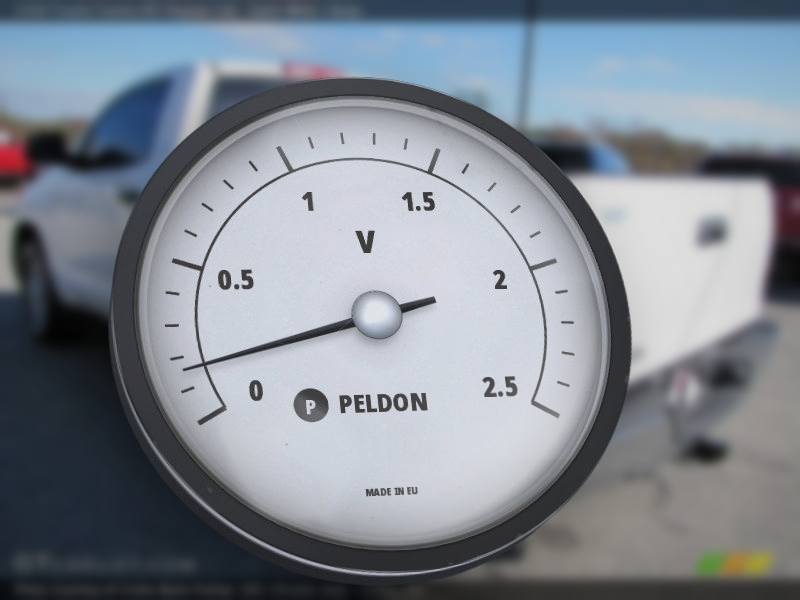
**0.15** V
